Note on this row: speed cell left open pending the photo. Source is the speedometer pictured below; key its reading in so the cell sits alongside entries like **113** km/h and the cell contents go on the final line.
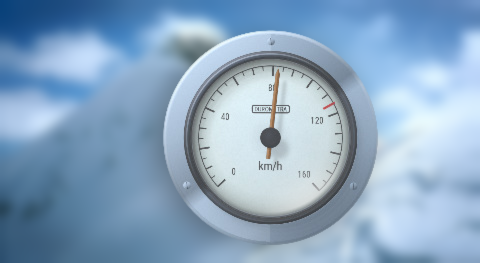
**82.5** km/h
